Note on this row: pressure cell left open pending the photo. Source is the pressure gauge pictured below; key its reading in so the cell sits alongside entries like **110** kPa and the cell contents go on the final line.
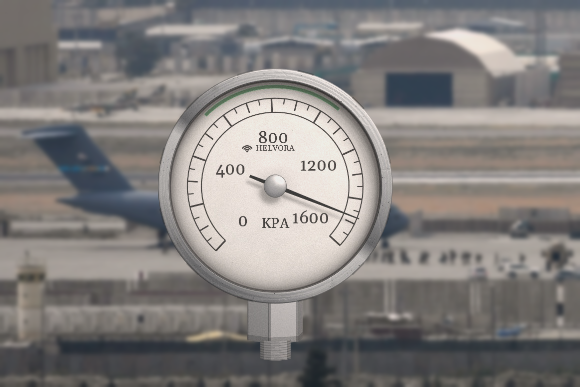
**1475** kPa
